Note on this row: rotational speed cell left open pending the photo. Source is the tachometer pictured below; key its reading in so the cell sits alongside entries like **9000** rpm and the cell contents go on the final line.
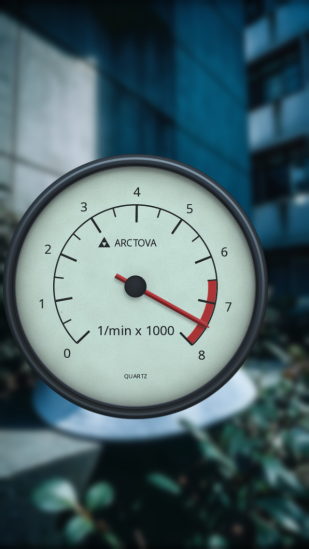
**7500** rpm
